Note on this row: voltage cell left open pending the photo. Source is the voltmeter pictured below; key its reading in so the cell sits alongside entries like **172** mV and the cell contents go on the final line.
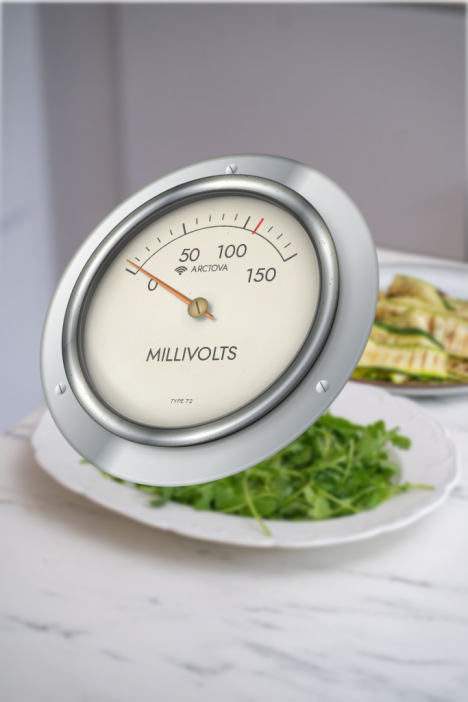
**5** mV
